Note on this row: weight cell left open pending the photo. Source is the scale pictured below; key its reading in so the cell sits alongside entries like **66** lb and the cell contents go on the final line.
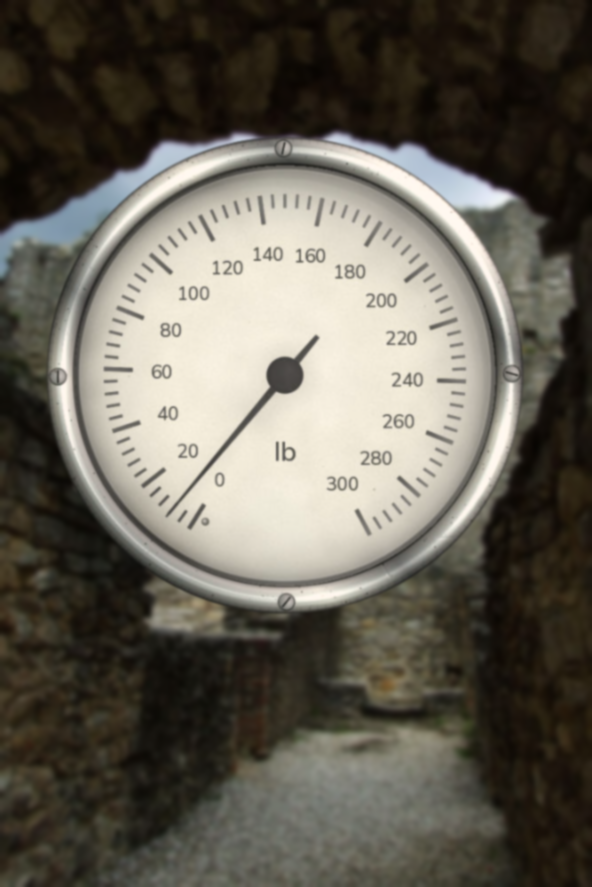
**8** lb
